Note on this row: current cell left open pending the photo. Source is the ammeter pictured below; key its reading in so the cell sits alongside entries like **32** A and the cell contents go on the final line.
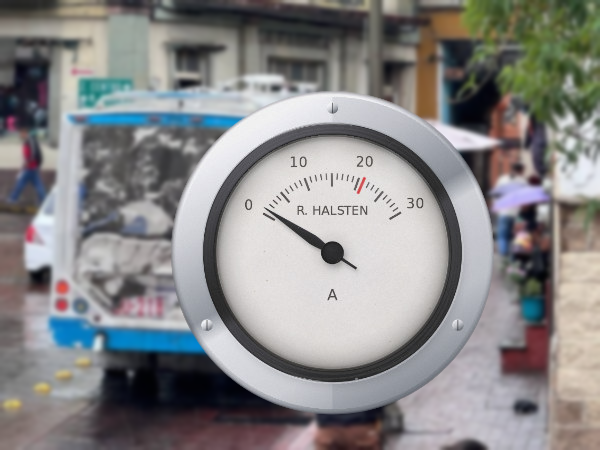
**1** A
